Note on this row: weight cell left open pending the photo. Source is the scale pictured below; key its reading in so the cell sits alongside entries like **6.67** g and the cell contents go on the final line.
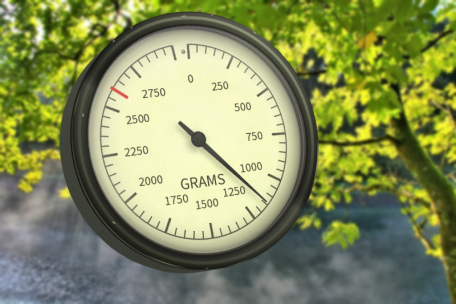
**1150** g
